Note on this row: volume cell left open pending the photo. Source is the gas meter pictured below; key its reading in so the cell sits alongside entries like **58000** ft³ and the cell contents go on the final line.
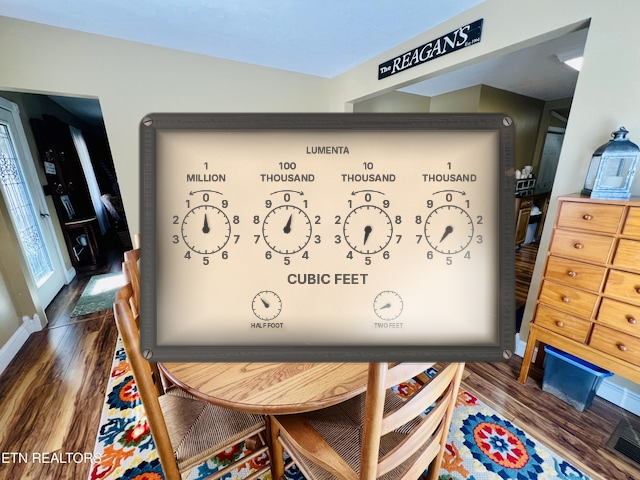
**4600** ft³
